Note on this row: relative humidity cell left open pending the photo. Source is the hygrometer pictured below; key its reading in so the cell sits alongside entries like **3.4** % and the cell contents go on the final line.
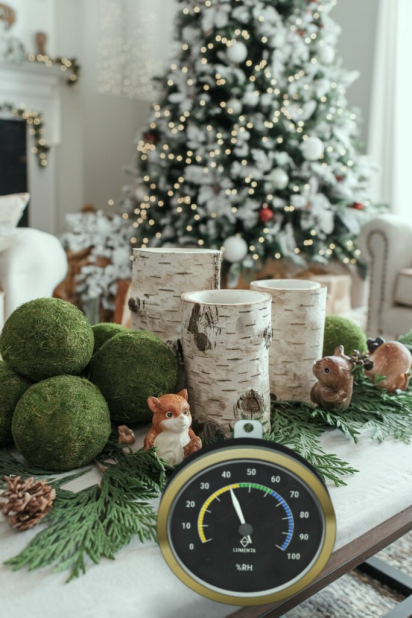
**40** %
